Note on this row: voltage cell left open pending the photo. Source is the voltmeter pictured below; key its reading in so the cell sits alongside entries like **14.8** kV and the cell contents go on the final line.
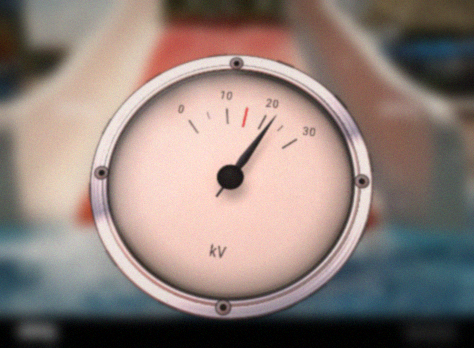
**22.5** kV
